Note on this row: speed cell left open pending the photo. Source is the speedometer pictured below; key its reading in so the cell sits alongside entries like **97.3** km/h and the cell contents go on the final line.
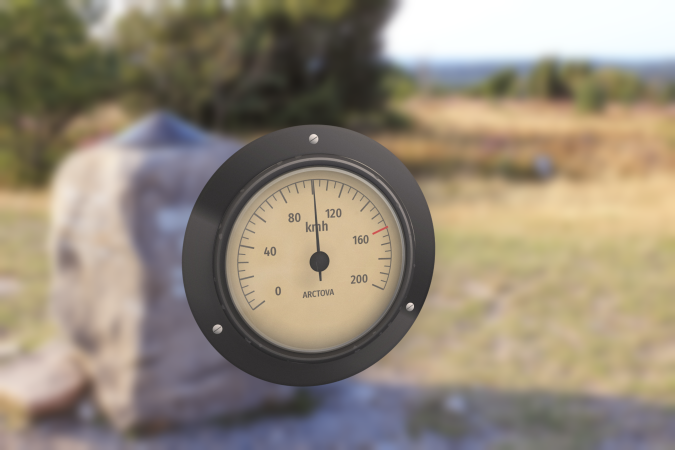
**100** km/h
